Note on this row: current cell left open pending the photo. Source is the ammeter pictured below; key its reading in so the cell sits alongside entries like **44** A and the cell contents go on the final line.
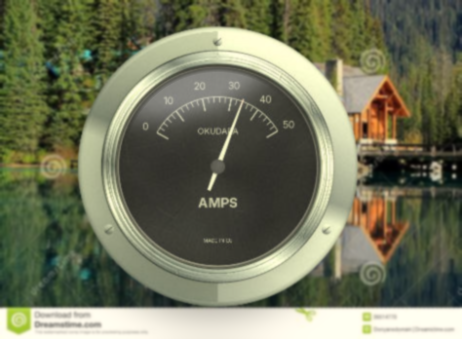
**34** A
